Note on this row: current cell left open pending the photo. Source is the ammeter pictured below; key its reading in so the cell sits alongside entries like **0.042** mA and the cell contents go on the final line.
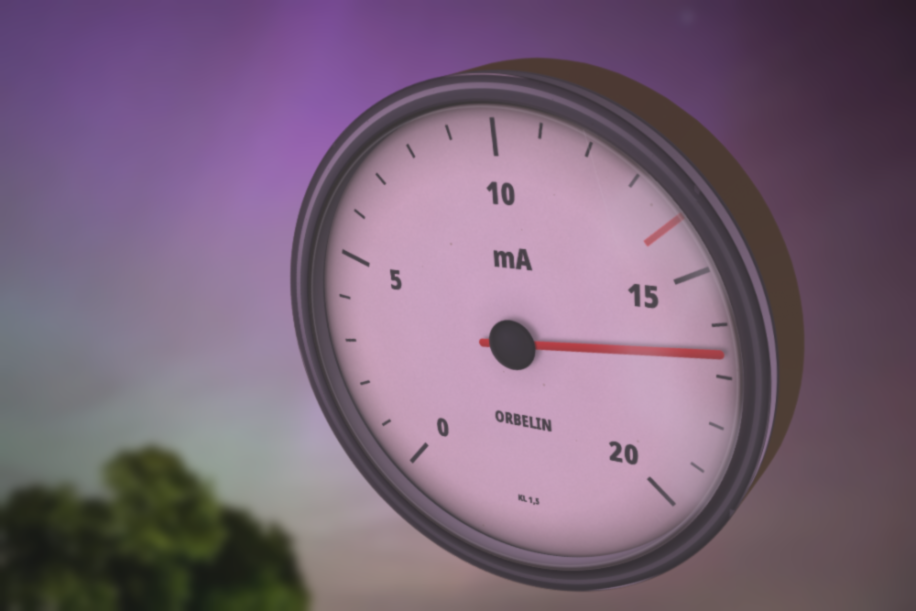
**16.5** mA
